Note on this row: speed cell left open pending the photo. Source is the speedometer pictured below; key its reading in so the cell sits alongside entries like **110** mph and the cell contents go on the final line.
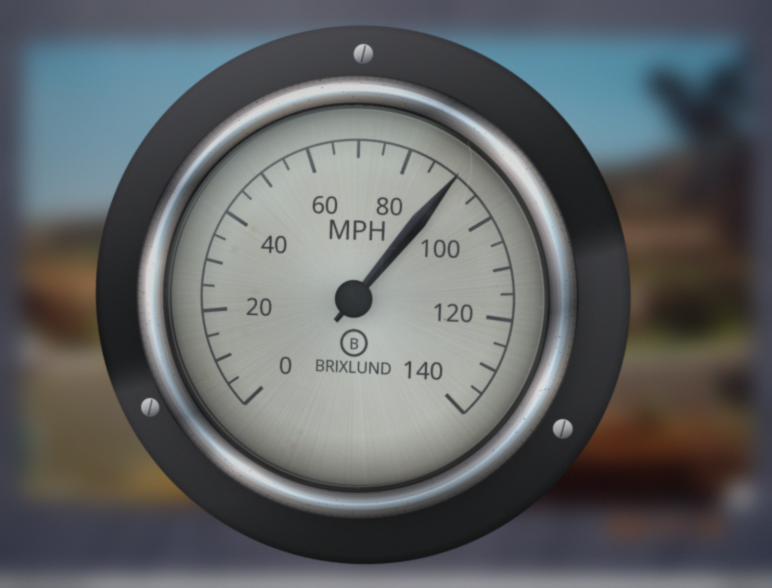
**90** mph
